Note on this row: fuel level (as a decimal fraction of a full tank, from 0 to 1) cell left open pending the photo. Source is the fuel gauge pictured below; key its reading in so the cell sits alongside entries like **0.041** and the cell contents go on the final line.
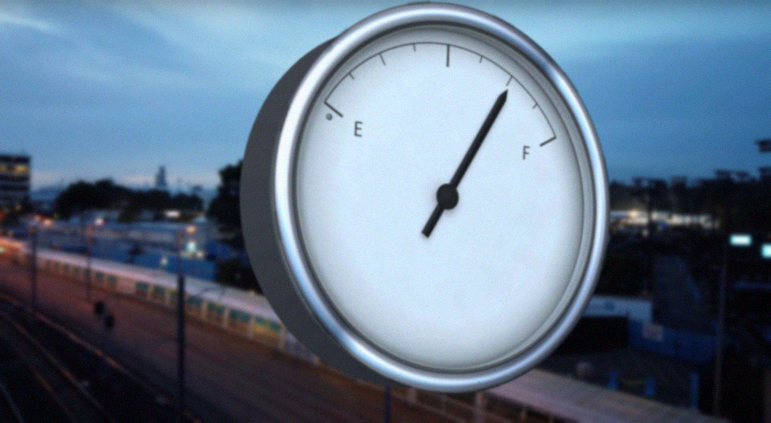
**0.75**
